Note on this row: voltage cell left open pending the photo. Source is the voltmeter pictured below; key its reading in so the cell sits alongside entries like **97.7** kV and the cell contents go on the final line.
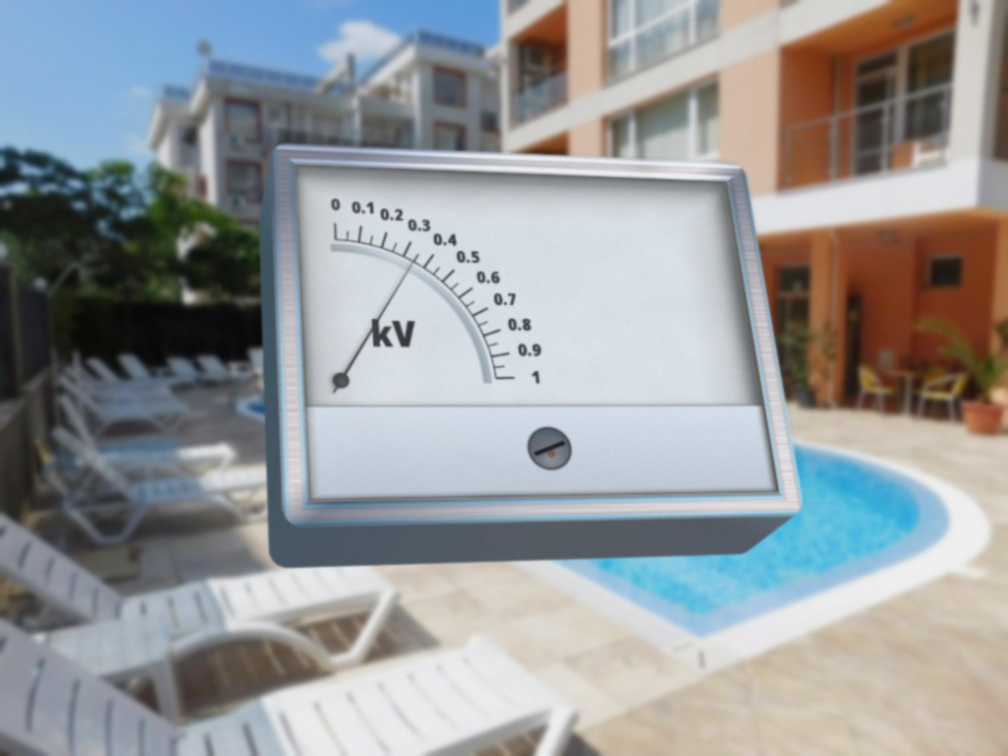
**0.35** kV
